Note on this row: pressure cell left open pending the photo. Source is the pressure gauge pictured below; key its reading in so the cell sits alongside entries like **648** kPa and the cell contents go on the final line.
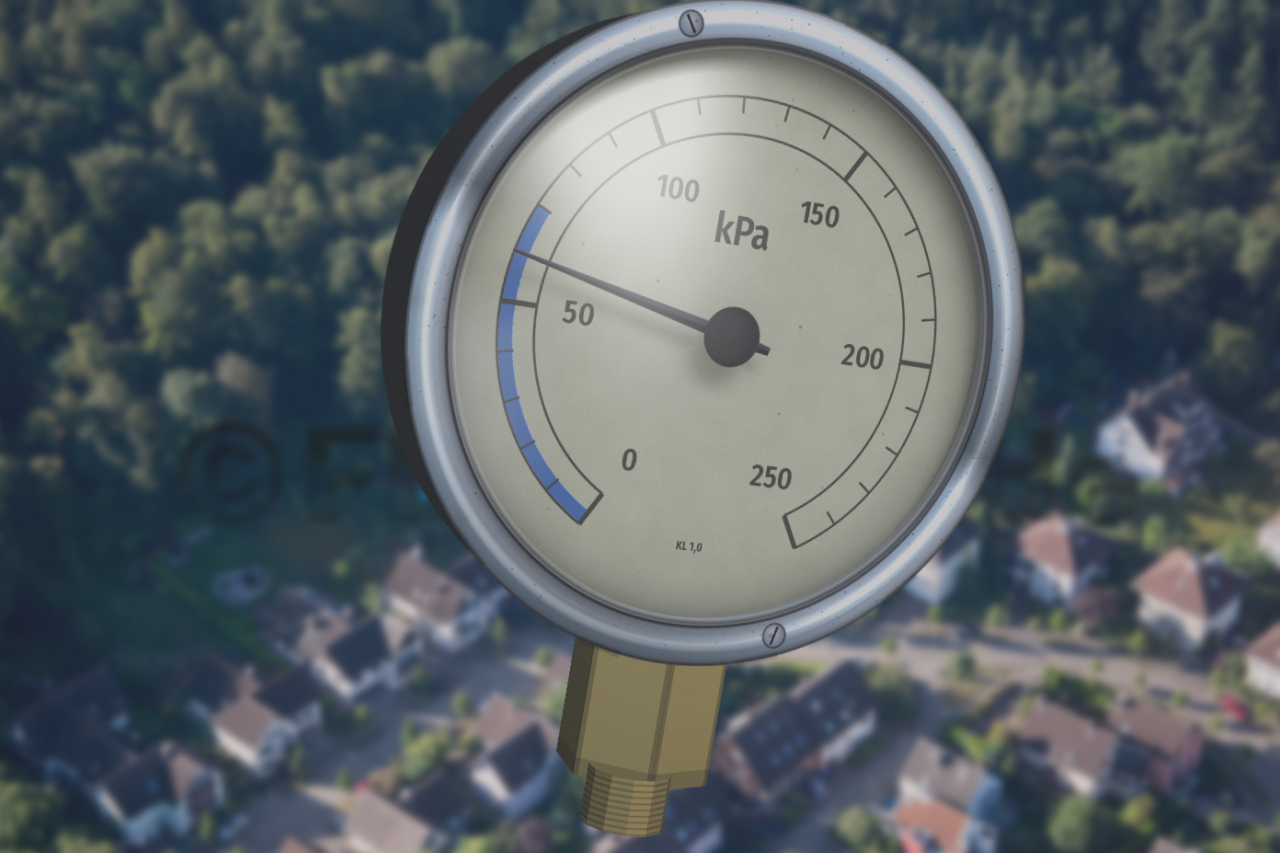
**60** kPa
